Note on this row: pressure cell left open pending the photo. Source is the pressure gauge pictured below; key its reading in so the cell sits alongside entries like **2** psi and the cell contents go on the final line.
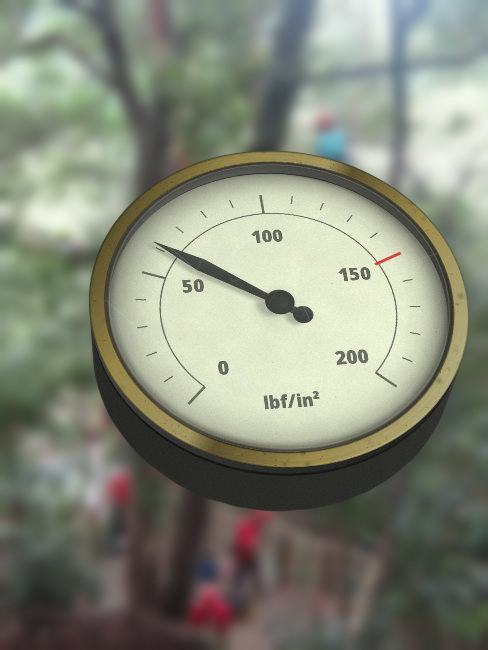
**60** psi
